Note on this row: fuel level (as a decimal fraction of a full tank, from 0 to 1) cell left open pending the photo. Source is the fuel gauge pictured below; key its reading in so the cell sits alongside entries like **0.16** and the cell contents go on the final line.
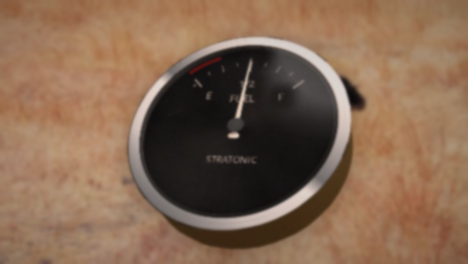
**0.5**
